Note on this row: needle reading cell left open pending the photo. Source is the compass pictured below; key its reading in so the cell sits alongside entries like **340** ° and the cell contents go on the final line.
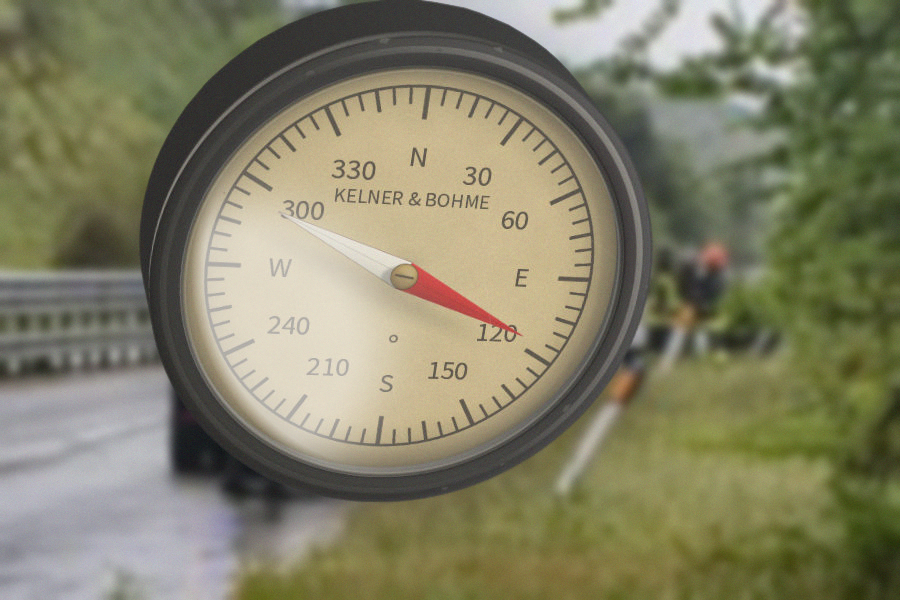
**115** °
